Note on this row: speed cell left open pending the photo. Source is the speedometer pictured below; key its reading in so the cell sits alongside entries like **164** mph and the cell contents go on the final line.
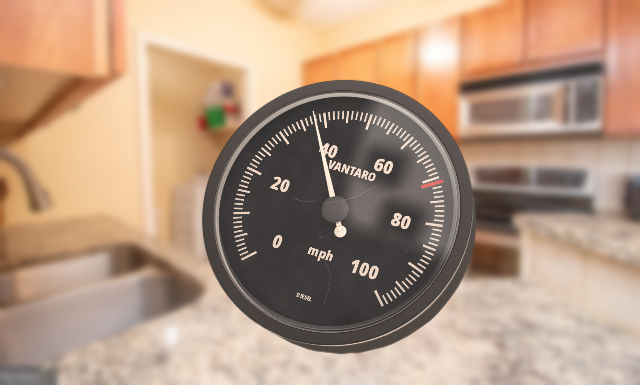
**38** mph
